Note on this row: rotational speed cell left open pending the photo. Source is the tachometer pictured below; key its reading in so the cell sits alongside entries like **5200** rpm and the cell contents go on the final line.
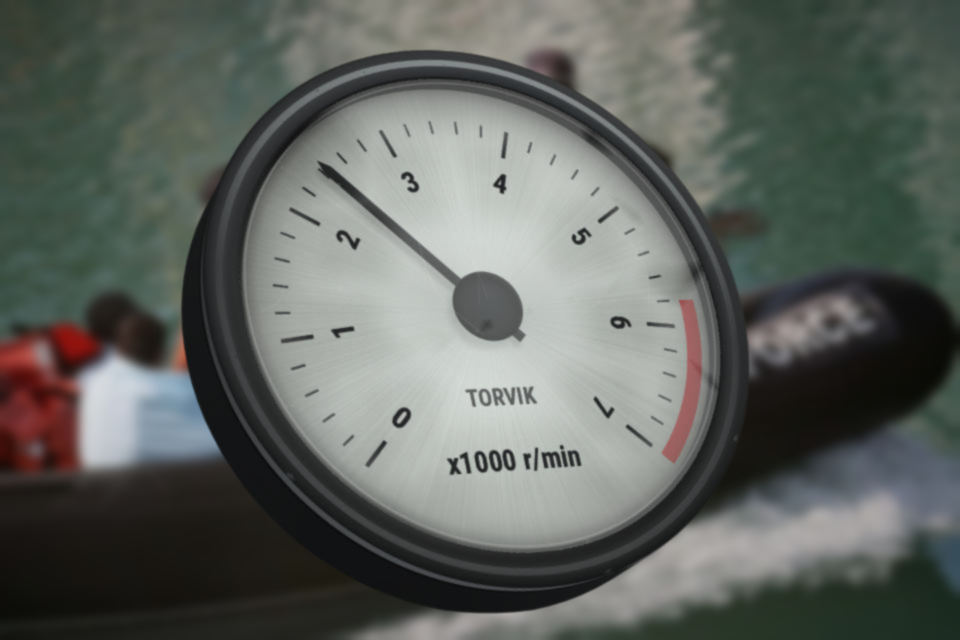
**2400** rpm
